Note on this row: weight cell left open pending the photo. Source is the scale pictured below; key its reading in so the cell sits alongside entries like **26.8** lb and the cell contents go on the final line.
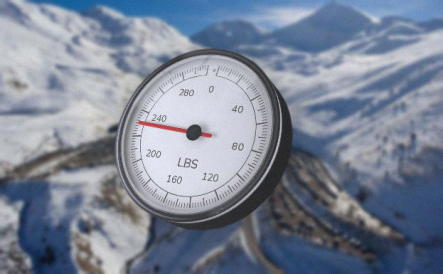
**230** lb
